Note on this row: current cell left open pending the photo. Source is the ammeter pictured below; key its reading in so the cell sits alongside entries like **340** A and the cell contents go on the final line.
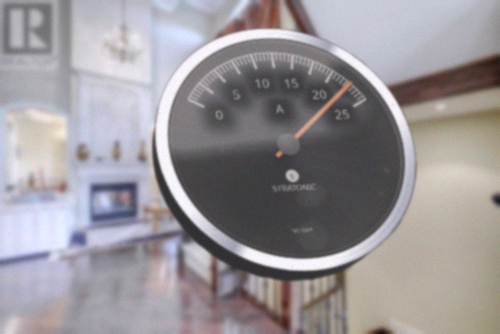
**22.5** A
